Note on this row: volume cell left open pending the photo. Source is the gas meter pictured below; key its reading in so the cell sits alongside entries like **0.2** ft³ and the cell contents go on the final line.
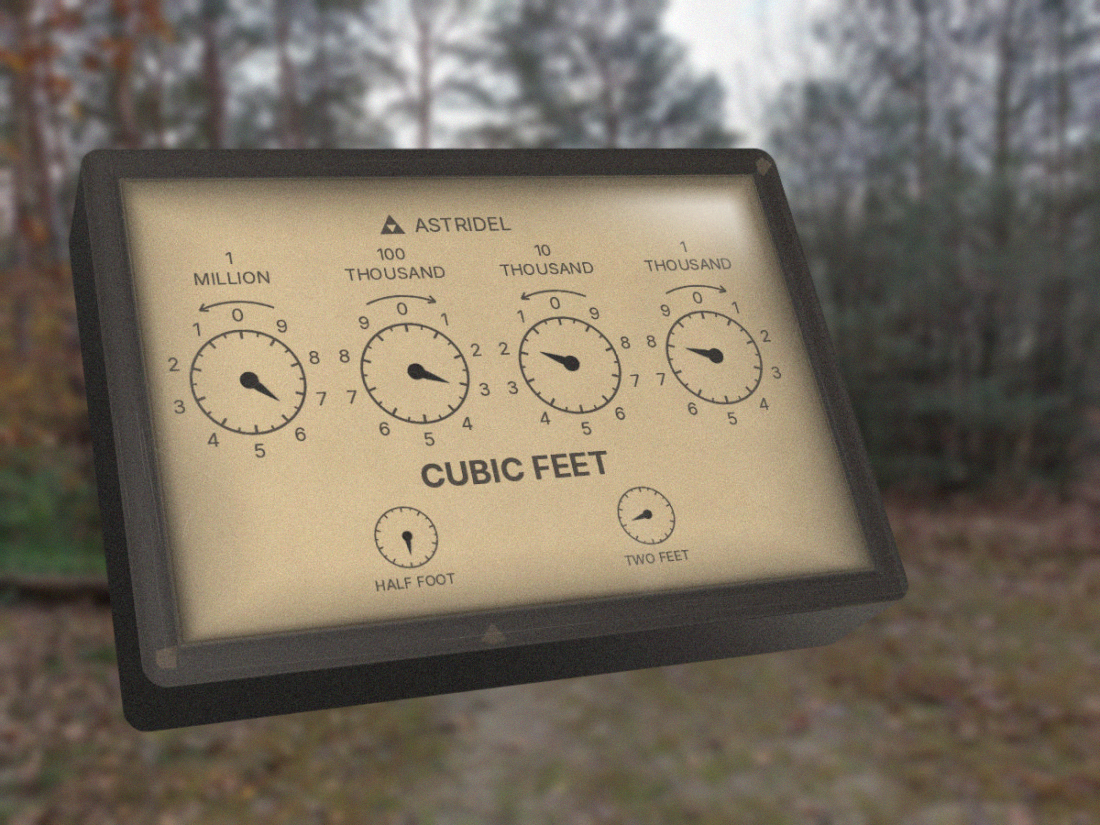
**631800** ft³
